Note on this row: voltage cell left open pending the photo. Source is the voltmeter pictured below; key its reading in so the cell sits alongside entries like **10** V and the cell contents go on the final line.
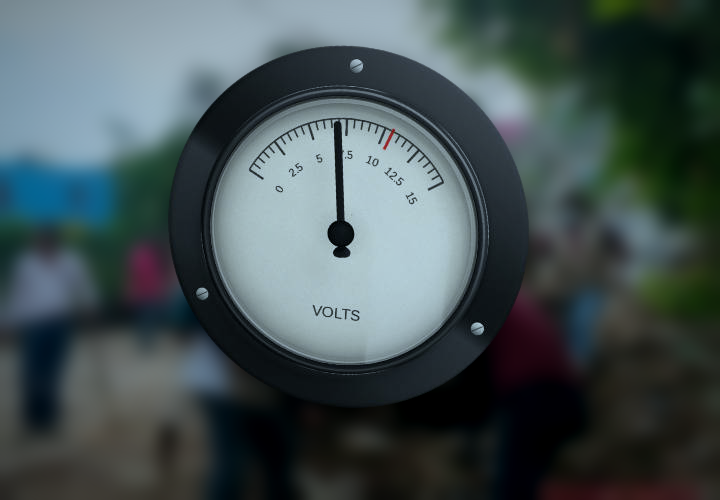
**7** V
